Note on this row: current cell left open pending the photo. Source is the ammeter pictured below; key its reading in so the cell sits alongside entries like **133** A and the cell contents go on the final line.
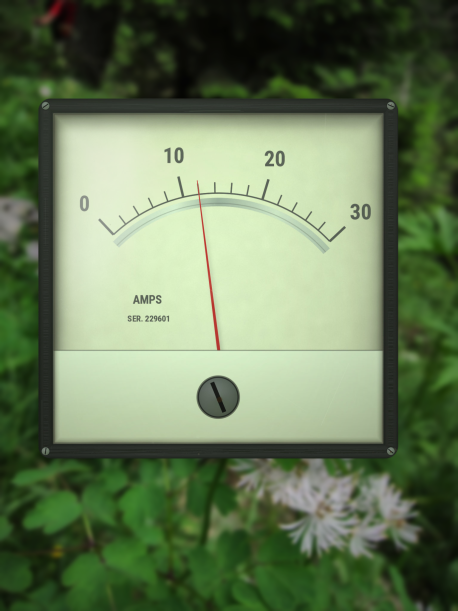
**12** A
